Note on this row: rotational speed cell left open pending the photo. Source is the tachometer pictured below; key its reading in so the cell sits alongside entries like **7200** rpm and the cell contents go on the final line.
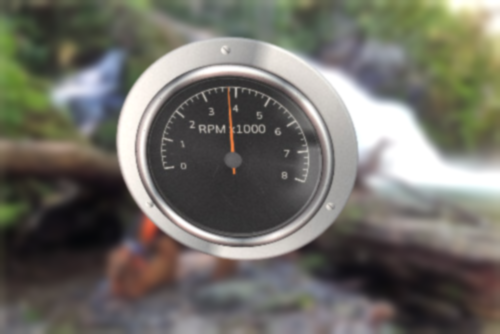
**3800** rpm
